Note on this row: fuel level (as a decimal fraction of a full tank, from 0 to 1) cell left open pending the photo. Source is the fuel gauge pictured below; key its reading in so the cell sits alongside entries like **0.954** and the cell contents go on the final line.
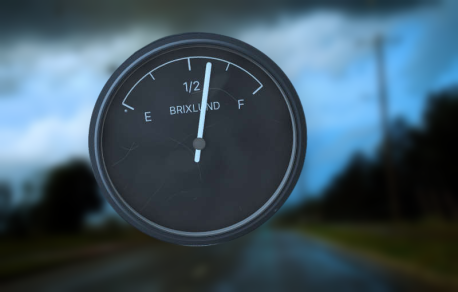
**0.625**
